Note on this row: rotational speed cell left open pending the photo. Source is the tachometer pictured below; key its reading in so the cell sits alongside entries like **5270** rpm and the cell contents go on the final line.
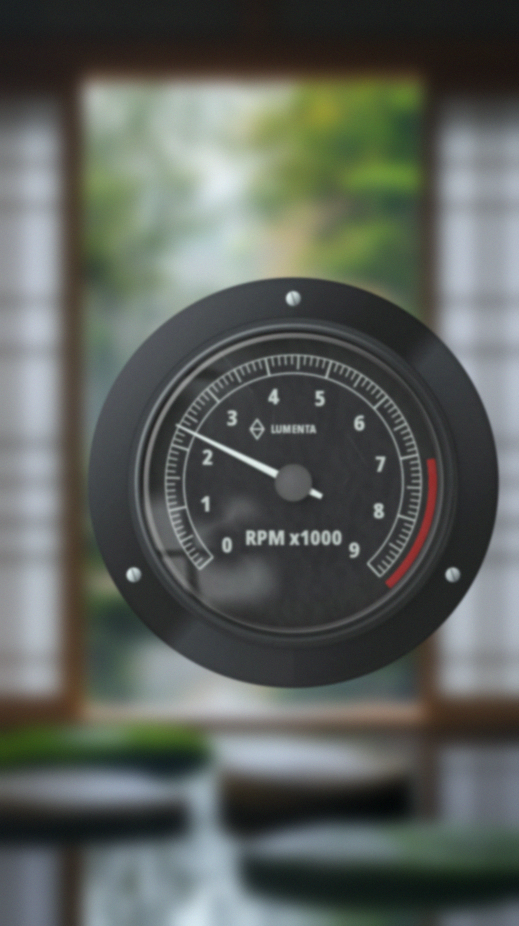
**2300** rpm
